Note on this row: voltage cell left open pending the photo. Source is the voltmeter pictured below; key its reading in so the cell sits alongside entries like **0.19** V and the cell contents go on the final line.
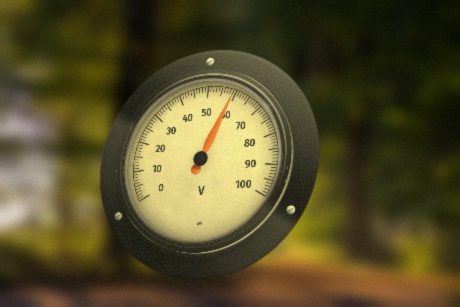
**60** V
